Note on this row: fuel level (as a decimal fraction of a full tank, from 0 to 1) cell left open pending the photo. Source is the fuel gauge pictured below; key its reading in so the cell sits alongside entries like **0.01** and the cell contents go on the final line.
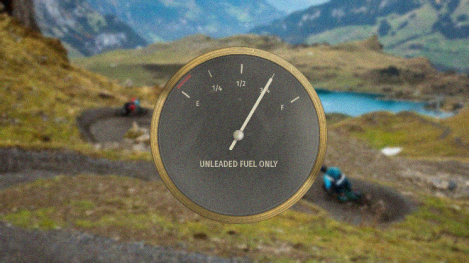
**0.75**
